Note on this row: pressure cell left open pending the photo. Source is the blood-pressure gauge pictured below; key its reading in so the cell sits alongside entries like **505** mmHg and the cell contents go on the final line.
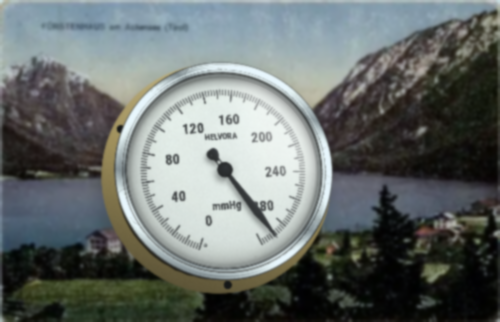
**290** mmHg
